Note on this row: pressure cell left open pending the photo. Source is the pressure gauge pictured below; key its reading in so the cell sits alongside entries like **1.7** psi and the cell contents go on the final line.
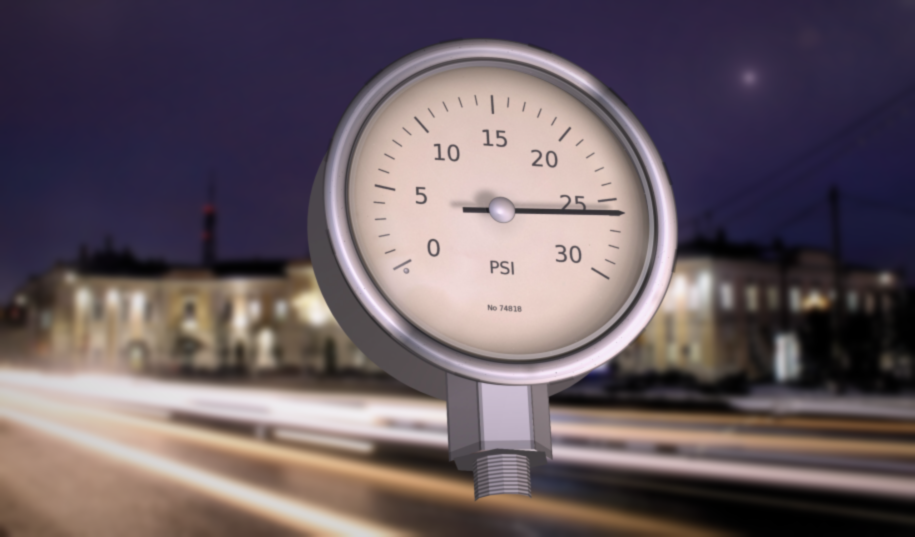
**26** psi
